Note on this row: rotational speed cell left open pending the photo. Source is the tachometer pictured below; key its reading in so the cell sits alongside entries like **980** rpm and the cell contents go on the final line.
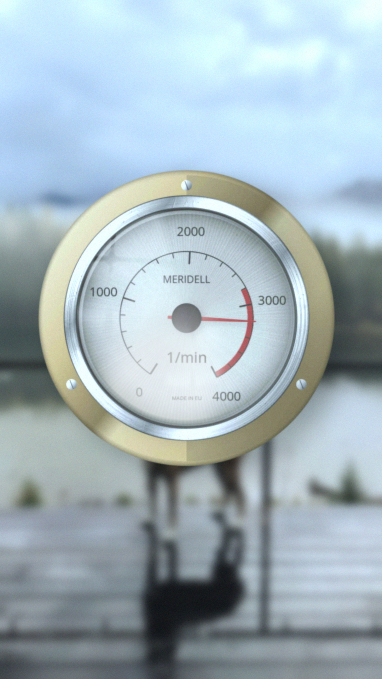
**3200** rpm
